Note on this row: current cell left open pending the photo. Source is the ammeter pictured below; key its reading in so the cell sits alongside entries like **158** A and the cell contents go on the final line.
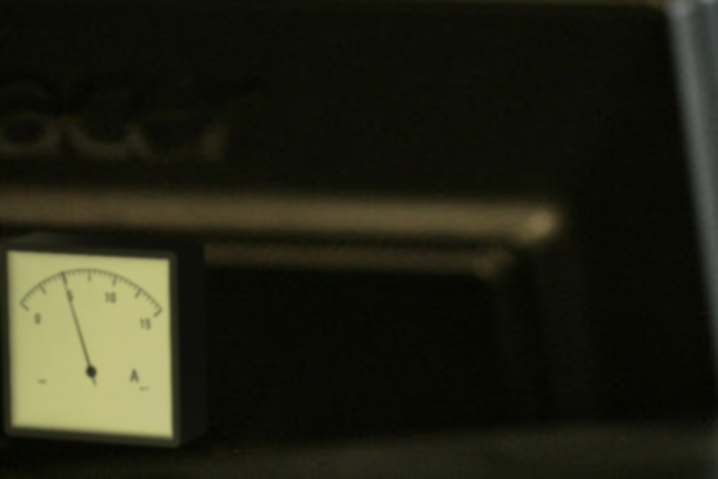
**5** A
